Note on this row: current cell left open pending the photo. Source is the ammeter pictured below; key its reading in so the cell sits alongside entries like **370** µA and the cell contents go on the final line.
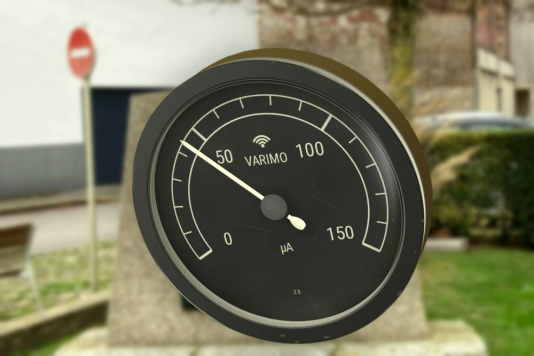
**45** µA
